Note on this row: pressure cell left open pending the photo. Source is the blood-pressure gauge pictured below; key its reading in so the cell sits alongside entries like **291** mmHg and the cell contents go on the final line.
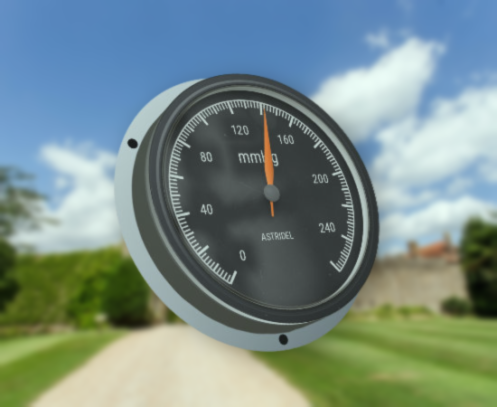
**140** mmHg
